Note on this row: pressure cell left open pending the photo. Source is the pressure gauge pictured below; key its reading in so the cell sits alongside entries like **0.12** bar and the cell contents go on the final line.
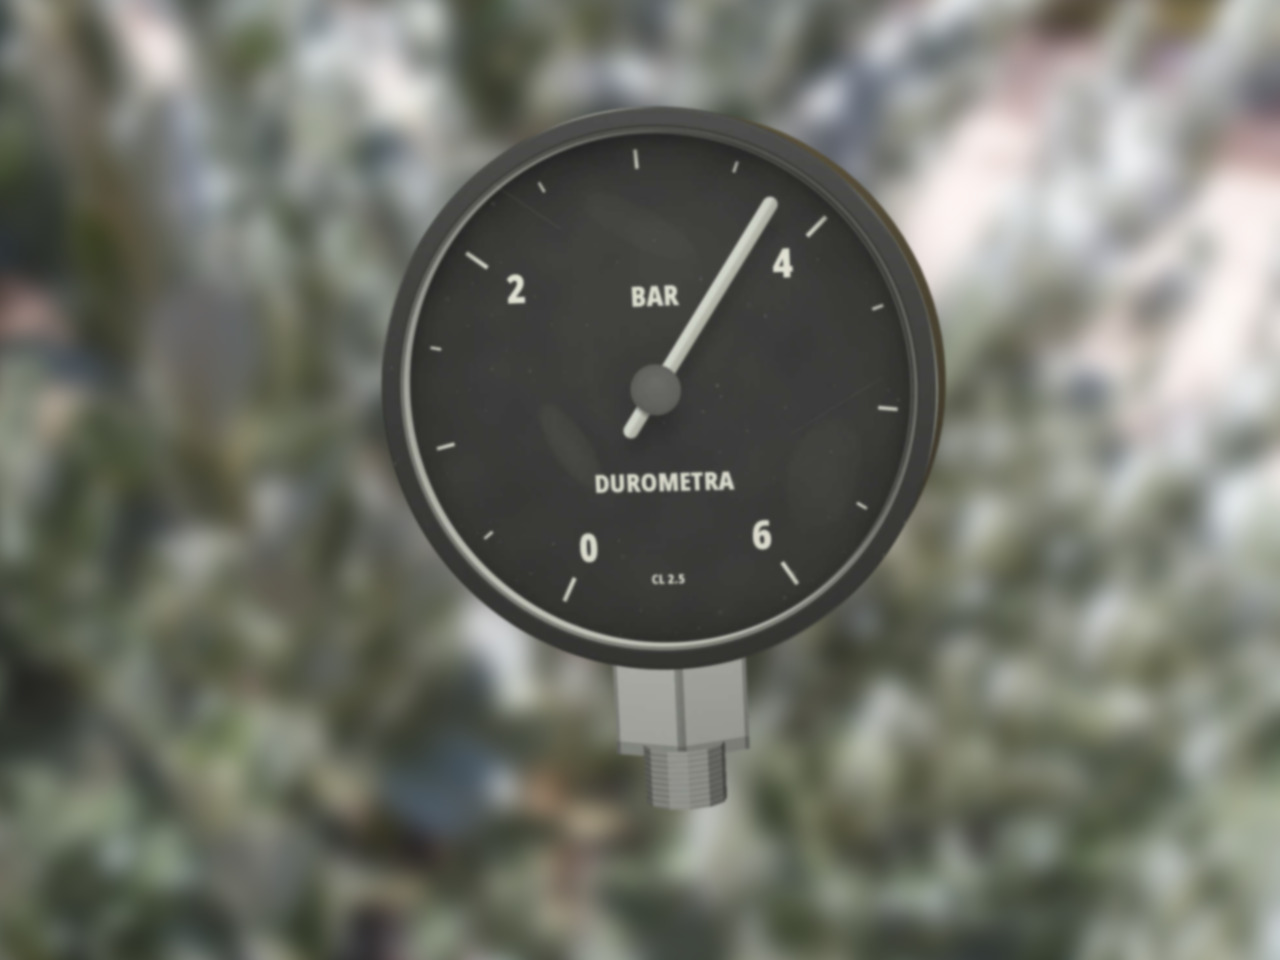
**3.75** bar
